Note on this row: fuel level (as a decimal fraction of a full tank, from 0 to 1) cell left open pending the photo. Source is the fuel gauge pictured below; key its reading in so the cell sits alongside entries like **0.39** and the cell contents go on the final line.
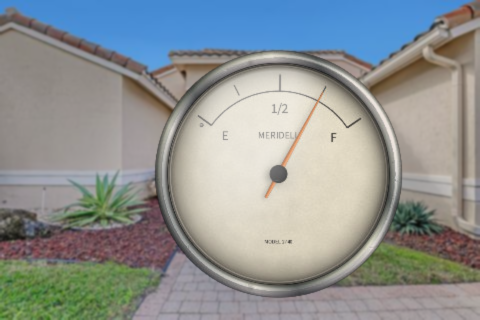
**0.75**
